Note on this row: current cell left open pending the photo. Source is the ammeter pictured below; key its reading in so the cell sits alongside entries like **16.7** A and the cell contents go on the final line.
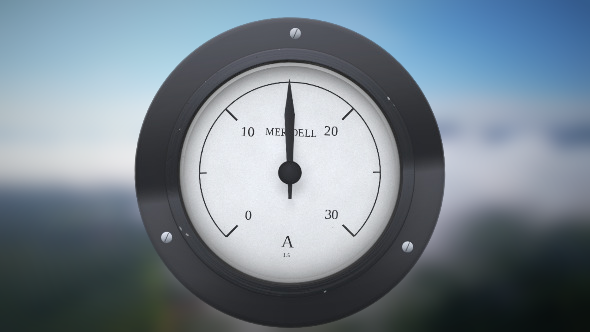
**15** A
